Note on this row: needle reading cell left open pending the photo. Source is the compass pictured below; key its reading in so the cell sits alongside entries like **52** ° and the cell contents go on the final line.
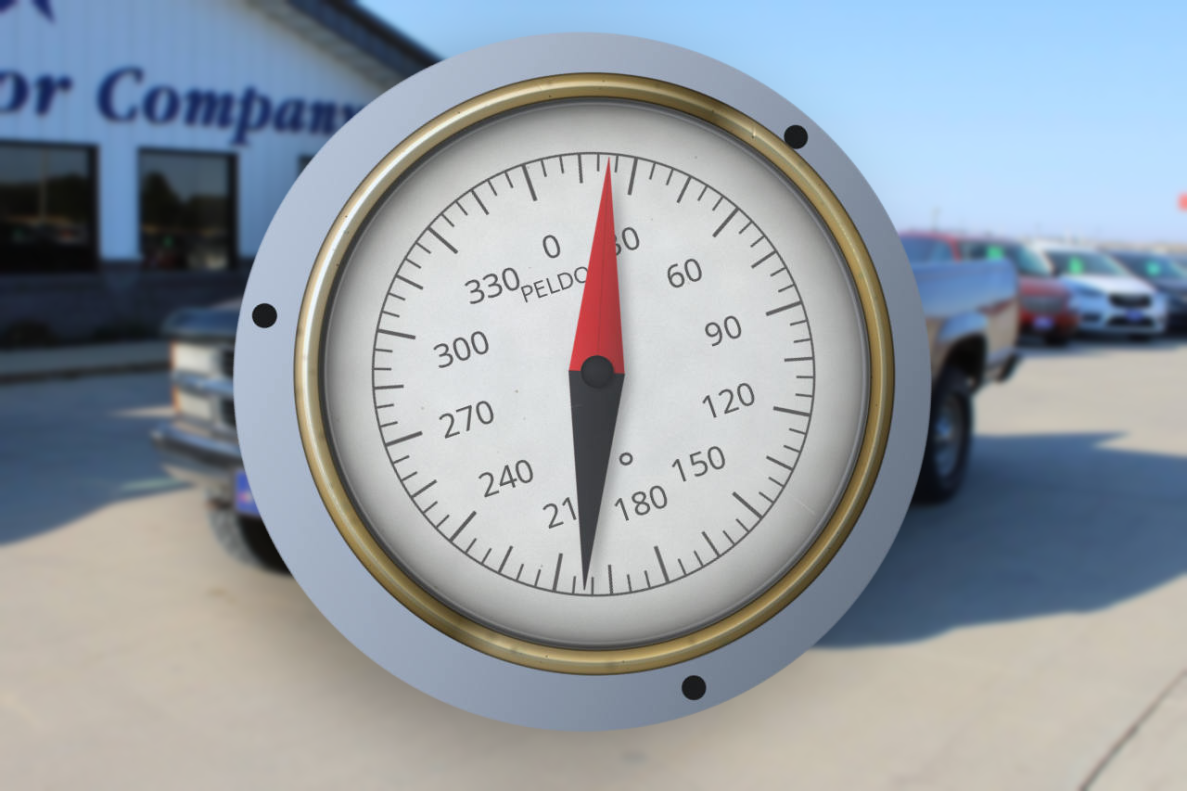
**22.5** °
